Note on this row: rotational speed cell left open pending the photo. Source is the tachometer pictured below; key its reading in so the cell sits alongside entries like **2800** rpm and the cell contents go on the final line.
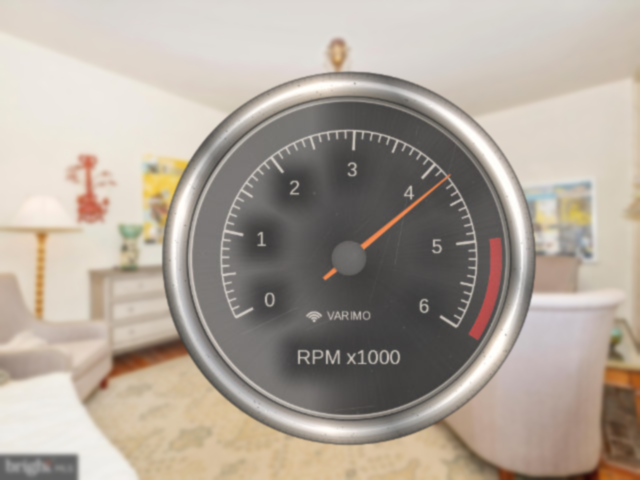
**4200** rpm
